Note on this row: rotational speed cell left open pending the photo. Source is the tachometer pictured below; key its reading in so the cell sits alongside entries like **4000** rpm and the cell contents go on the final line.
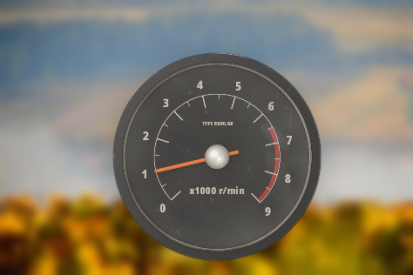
**1000** rpm
